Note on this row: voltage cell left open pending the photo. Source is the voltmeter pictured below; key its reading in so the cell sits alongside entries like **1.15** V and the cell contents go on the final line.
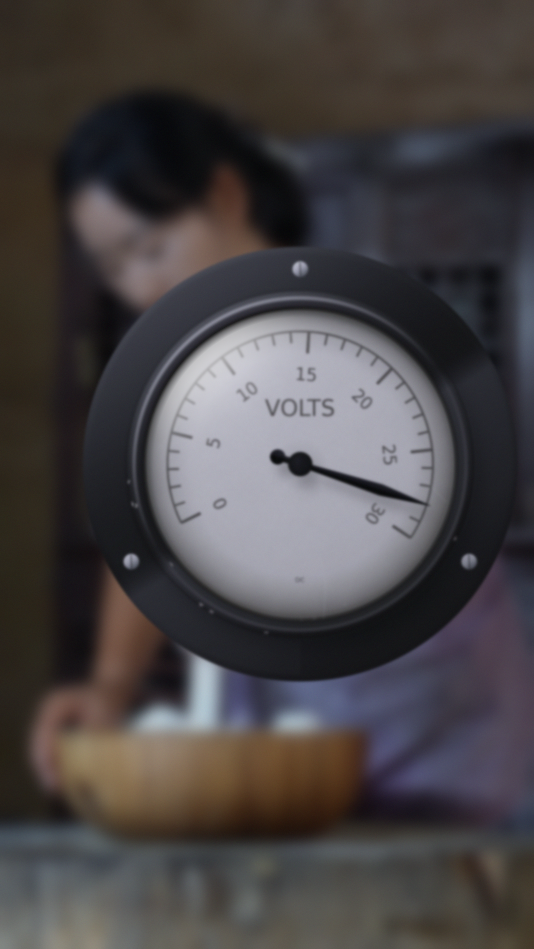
**28** V
